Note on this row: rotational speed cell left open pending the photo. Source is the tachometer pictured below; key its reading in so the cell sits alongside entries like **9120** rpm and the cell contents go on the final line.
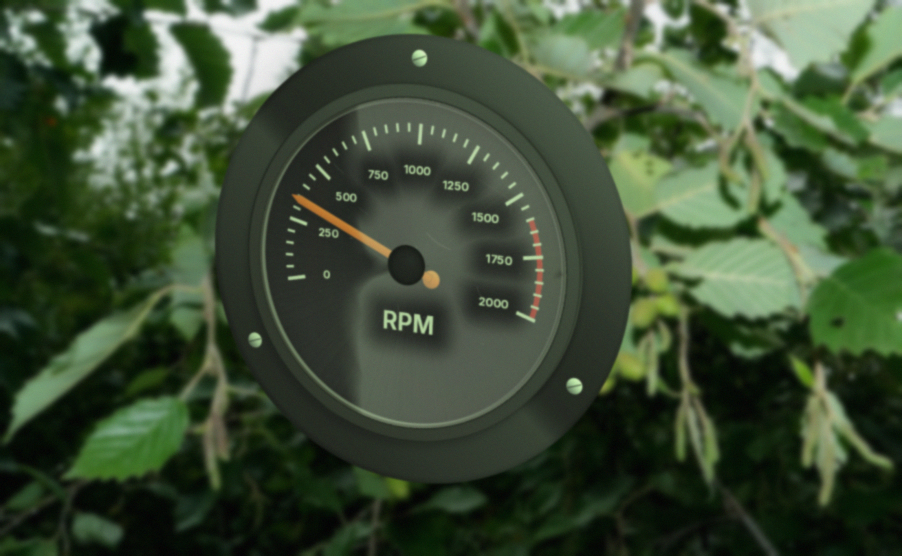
**350** rpm
